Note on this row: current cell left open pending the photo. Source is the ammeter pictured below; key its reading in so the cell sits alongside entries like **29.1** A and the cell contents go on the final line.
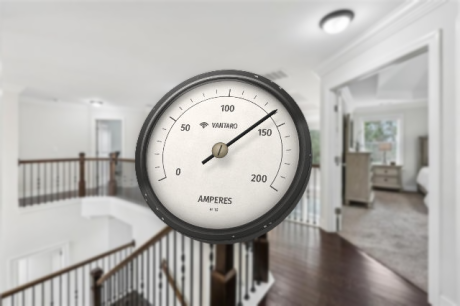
**140** A
